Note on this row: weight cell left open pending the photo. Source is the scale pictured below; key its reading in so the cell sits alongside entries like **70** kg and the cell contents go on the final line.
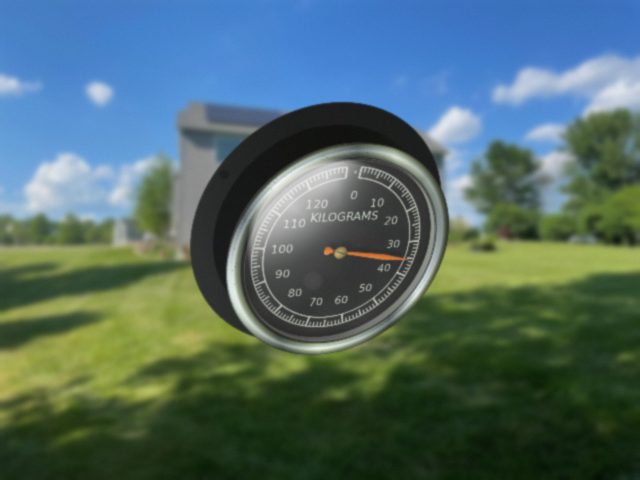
**35** kg
